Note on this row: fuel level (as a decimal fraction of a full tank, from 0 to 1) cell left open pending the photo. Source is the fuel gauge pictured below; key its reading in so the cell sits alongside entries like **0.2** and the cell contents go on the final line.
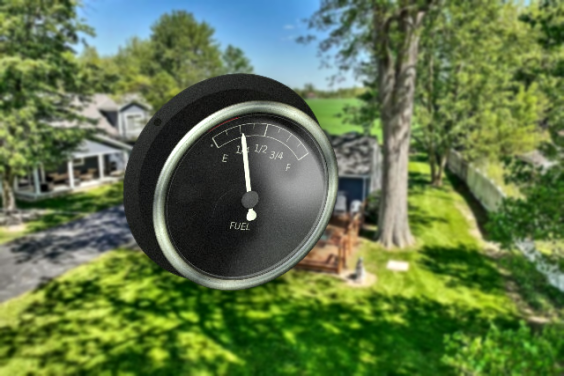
**0.25**
